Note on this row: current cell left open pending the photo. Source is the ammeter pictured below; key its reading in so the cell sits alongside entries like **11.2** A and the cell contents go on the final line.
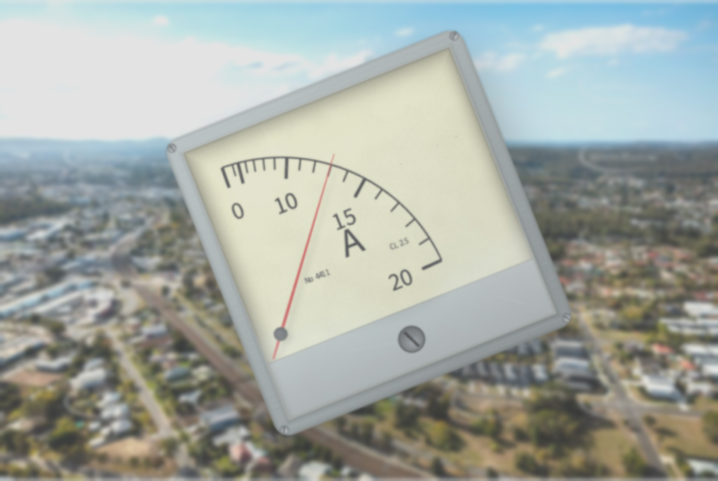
**13** A
